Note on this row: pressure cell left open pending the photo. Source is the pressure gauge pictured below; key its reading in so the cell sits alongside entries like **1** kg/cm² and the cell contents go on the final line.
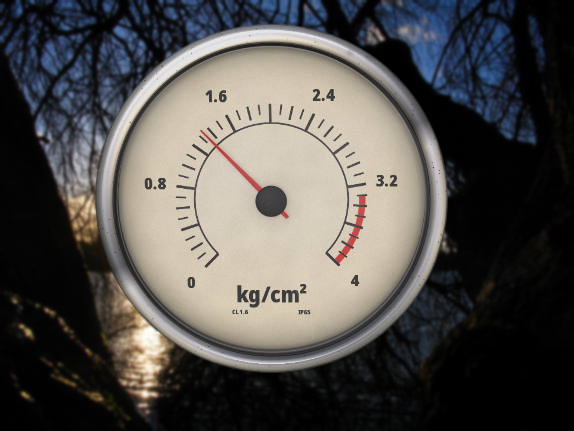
**1.35** kg/cm²
